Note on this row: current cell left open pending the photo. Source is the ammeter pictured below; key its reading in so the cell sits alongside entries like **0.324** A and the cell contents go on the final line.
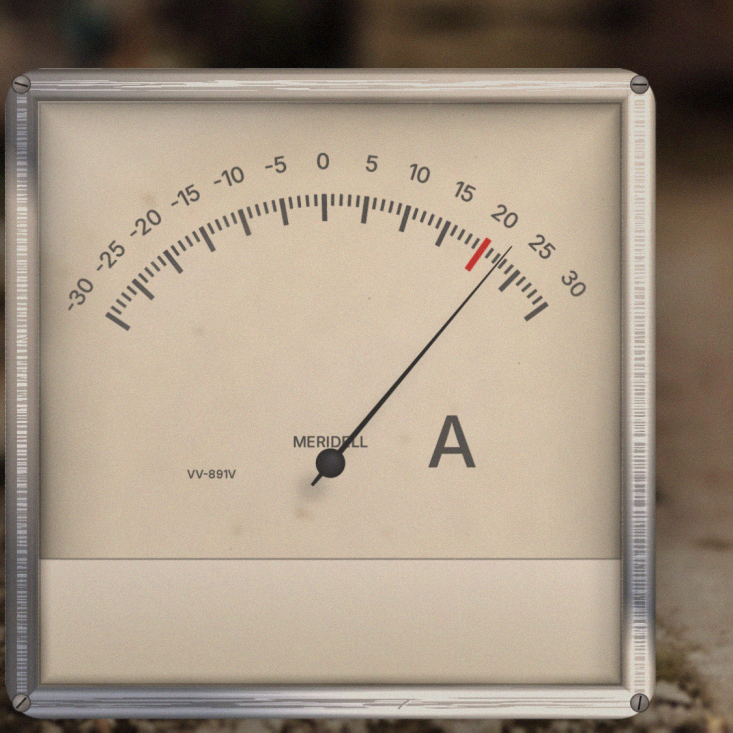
**22.5** A
